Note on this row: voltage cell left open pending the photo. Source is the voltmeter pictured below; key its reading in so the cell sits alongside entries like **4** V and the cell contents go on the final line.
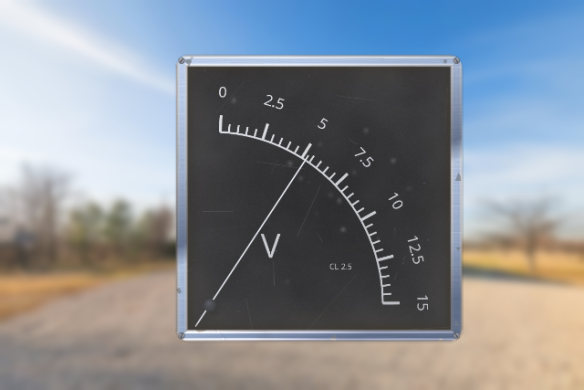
**5.25** V
